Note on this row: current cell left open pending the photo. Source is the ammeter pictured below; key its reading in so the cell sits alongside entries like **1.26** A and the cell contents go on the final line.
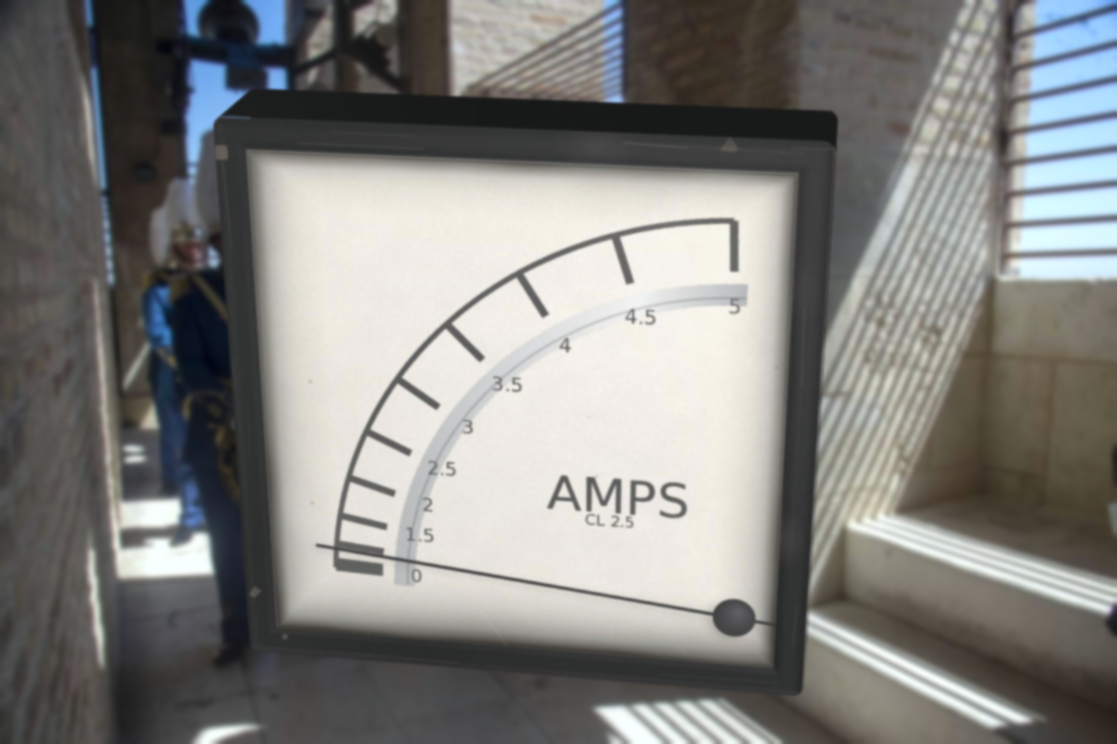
**1** A
